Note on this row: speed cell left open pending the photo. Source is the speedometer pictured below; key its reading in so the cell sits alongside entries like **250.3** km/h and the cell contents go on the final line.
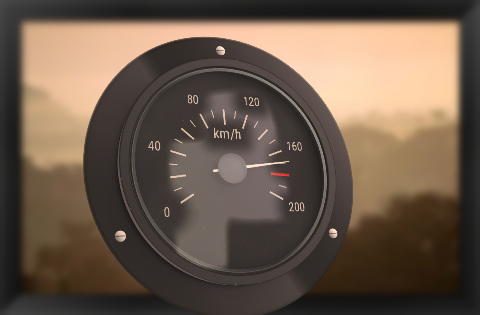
**170** km/h
